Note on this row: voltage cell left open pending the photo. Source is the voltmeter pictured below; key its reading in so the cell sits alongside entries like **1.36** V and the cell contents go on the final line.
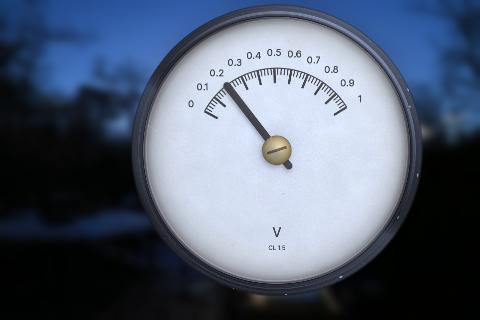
**0.2** V
